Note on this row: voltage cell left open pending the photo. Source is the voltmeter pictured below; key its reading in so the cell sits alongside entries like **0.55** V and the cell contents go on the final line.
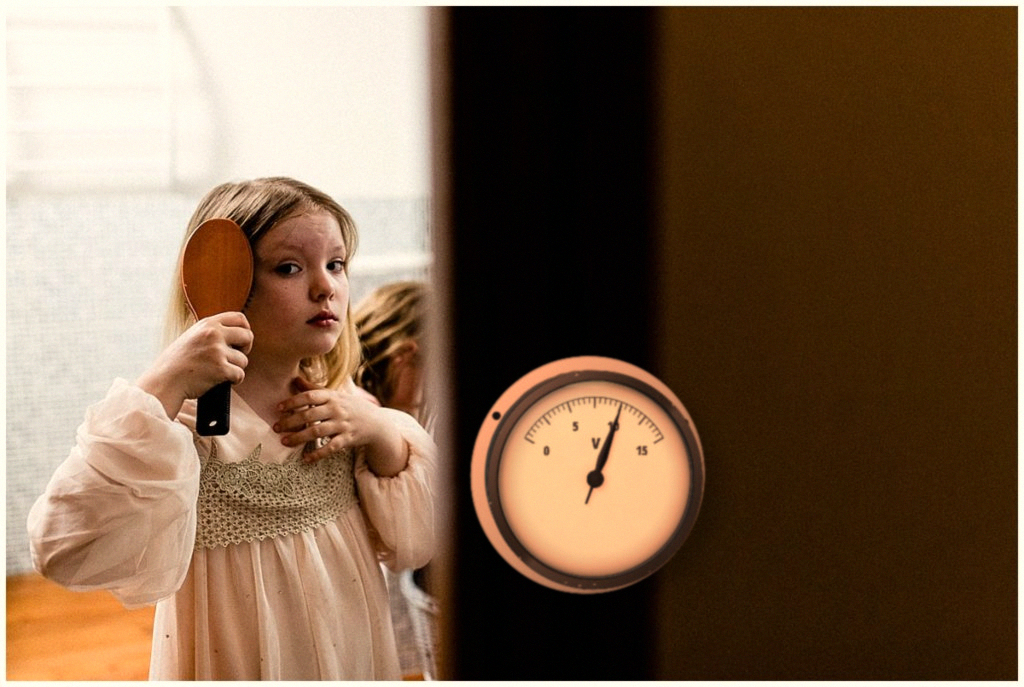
**10** V
